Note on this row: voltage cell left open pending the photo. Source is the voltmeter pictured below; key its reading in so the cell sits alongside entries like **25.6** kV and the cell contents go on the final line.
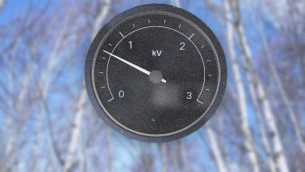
**0.7** kV
